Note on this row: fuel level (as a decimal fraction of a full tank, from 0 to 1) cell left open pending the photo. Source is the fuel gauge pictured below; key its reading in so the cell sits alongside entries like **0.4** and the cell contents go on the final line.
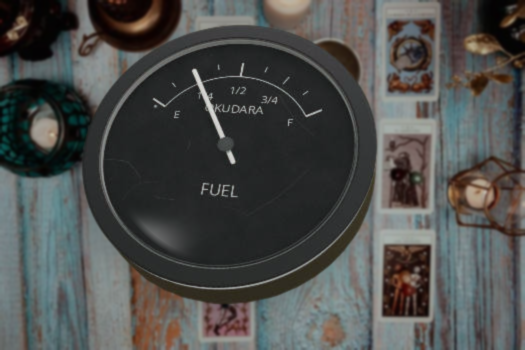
**0.25**
